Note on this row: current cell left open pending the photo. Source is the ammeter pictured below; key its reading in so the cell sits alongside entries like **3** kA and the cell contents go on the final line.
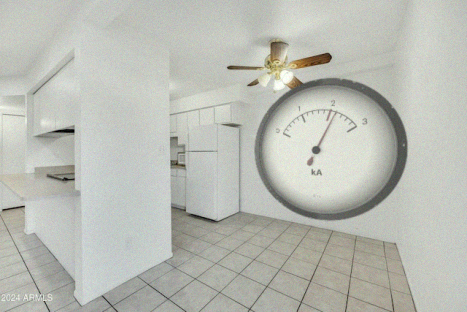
**2.2** kA
